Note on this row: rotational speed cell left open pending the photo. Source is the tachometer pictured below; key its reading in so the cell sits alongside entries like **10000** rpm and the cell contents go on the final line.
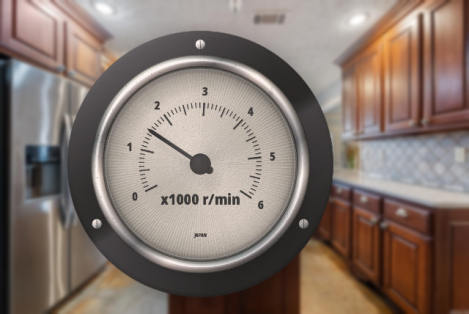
**1500** rpm
